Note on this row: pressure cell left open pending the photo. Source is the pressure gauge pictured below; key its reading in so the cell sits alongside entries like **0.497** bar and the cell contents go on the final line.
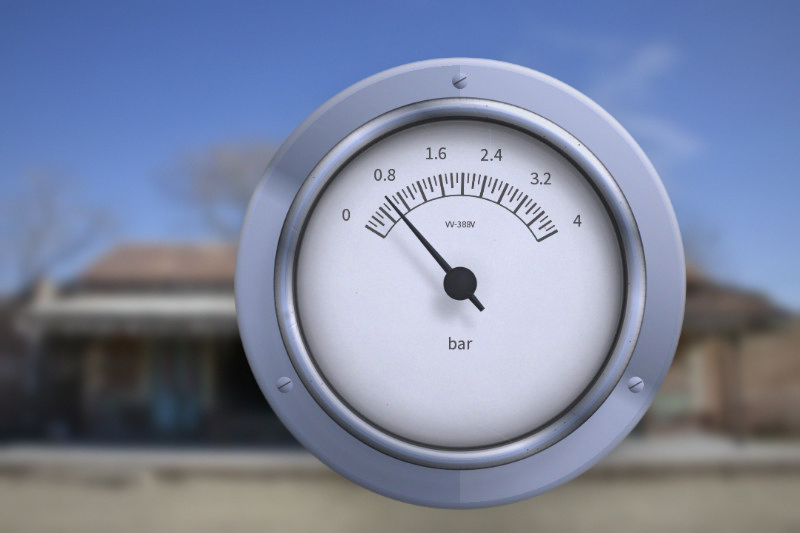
**0.6** bar
